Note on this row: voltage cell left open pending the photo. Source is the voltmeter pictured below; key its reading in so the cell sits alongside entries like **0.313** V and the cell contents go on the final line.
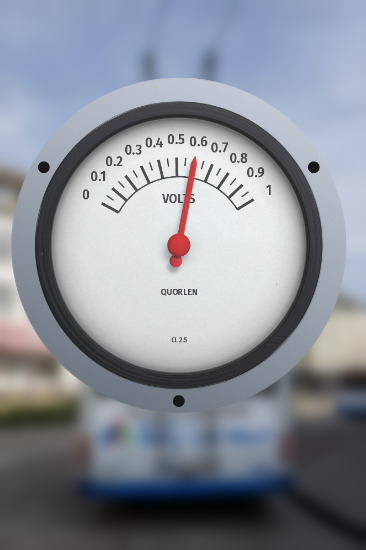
**0.6** V
